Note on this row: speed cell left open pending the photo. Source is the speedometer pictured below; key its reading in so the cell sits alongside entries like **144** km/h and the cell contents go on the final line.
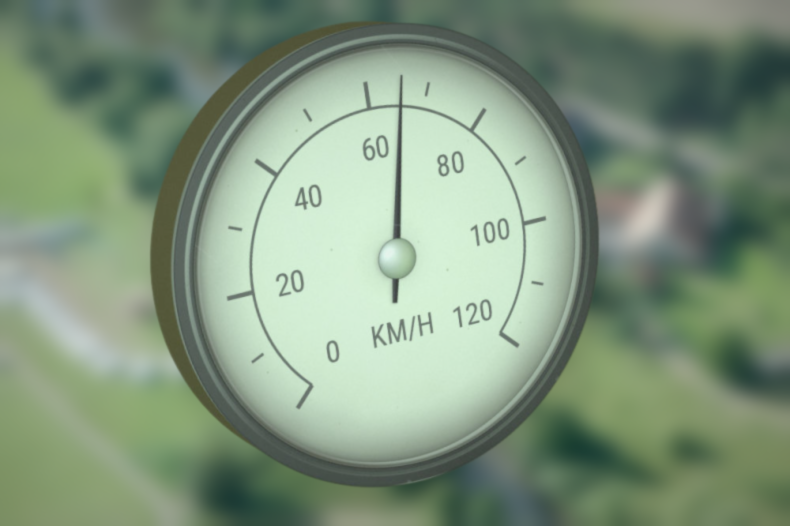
**65** km/h
